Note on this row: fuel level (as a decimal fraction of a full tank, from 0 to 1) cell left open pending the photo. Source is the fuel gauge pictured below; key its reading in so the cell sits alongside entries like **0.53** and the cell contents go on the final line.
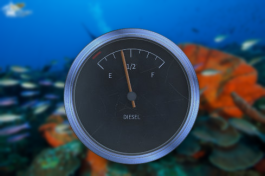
**0.375**
